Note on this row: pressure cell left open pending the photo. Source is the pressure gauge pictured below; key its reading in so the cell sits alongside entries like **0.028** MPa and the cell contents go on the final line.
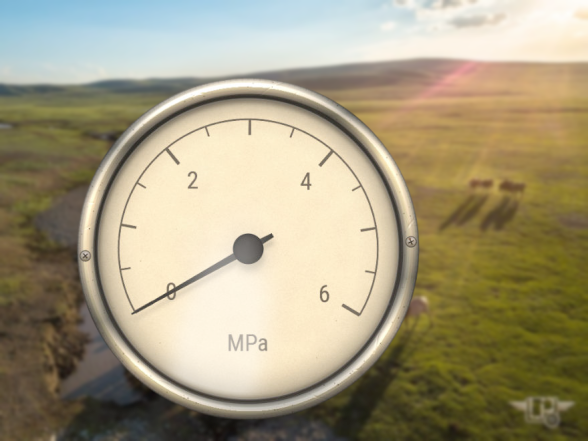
**0** MPa
